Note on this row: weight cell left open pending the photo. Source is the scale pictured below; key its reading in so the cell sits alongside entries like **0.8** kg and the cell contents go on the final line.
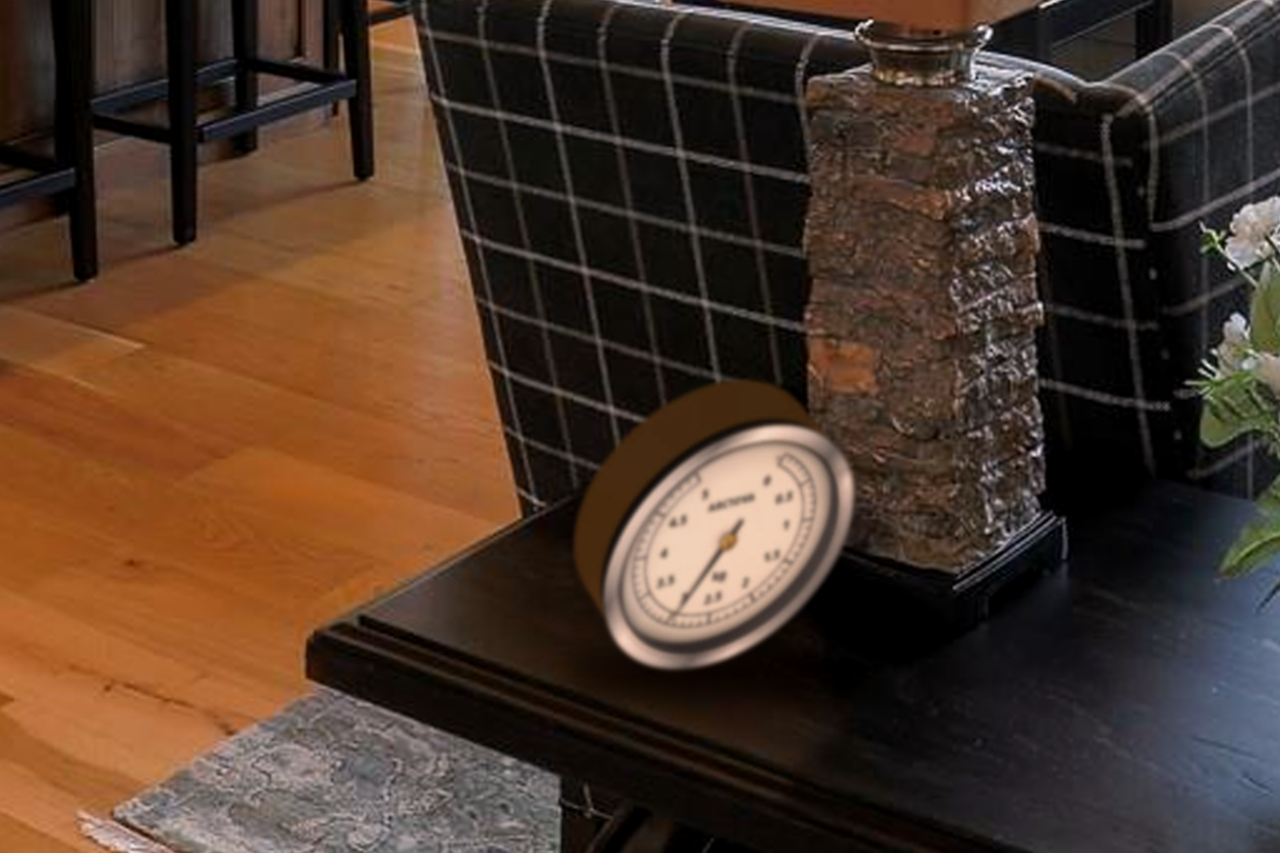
**3** kg
